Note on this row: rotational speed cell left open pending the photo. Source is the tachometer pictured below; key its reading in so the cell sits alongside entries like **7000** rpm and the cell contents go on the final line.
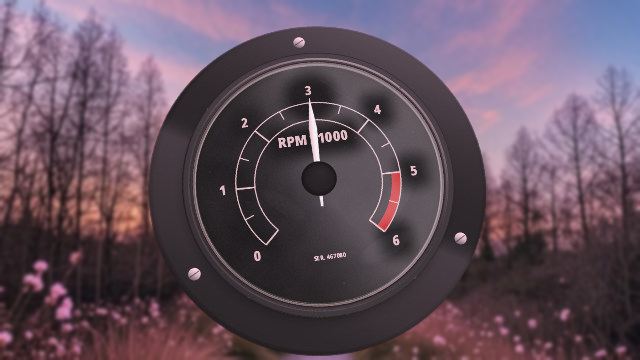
**3000** rpm
